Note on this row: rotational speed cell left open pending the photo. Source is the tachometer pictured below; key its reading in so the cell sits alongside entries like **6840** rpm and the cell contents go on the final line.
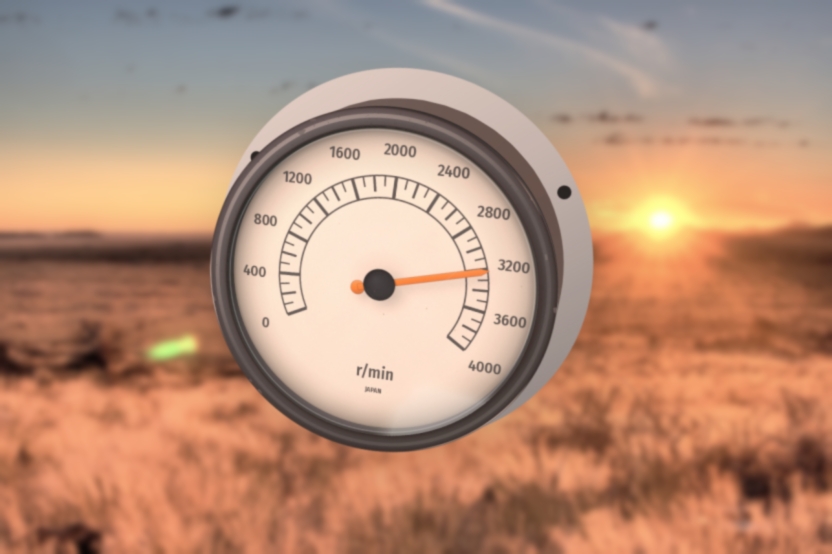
**3200** rpm
